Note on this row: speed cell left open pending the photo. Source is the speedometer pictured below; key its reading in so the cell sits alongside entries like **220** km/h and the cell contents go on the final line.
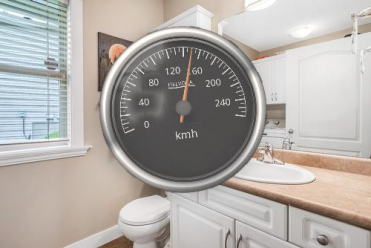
**150** km/h
